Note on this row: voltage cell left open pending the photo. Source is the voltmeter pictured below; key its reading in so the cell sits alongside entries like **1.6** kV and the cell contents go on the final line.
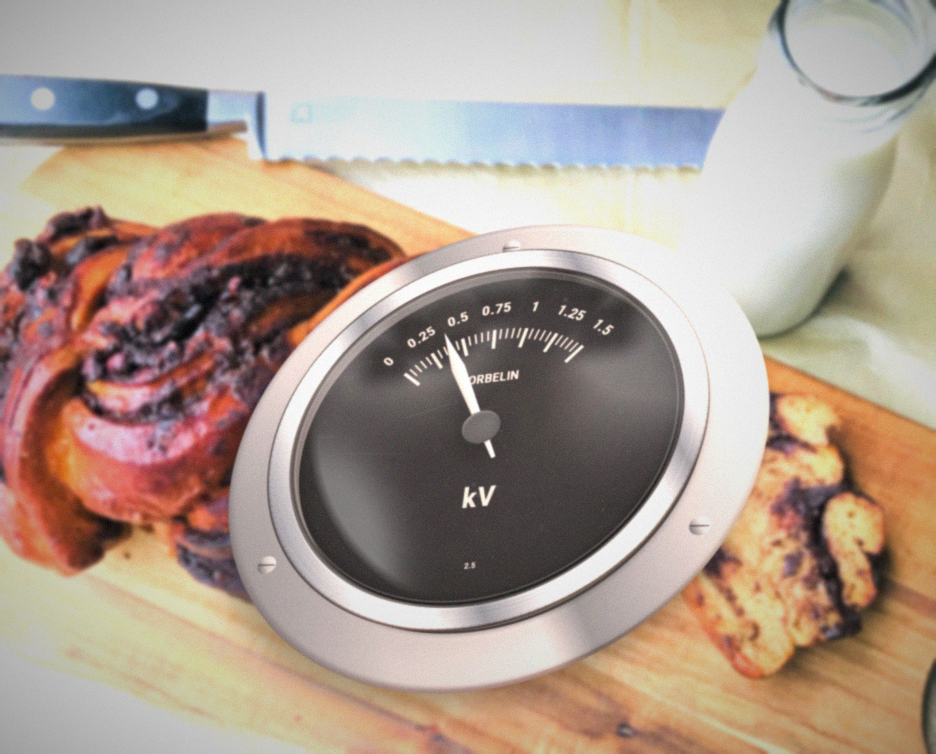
**0.4** kV
